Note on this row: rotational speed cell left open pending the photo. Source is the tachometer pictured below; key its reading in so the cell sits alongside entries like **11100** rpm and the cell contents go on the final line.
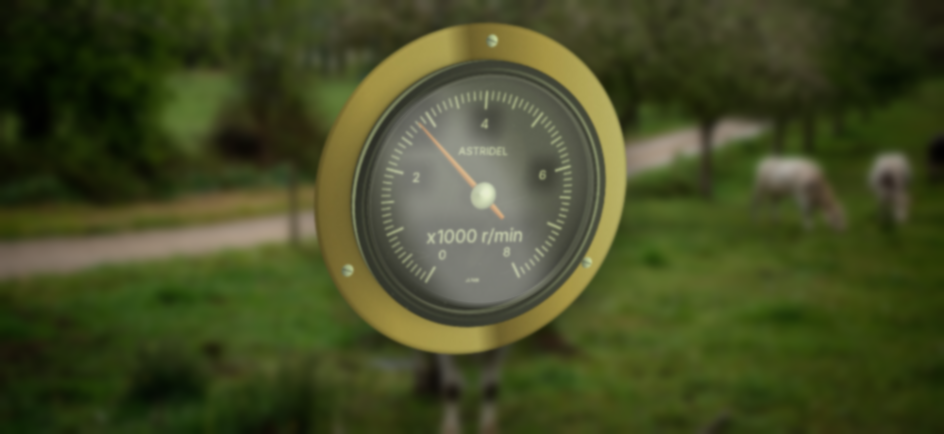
**2800** rpm
